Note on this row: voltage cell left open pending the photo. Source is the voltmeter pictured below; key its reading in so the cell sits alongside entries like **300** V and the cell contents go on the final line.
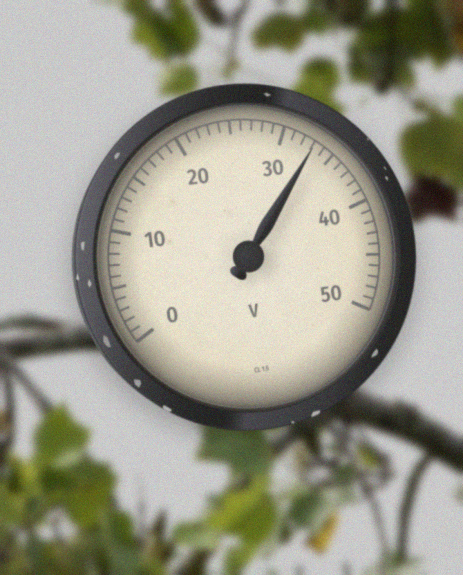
**33** V
